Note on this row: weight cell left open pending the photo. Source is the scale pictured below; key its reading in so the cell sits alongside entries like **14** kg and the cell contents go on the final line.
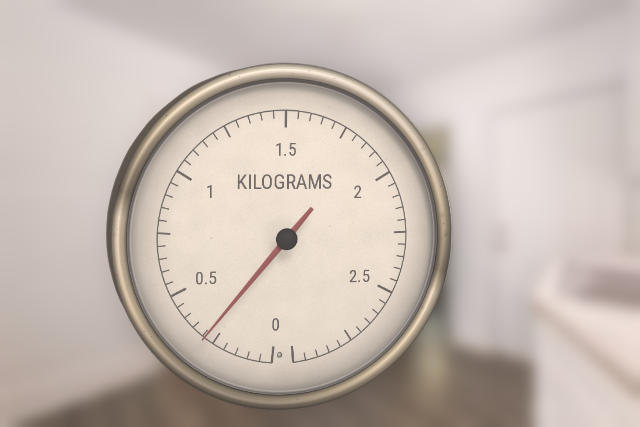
**0.3** kg
